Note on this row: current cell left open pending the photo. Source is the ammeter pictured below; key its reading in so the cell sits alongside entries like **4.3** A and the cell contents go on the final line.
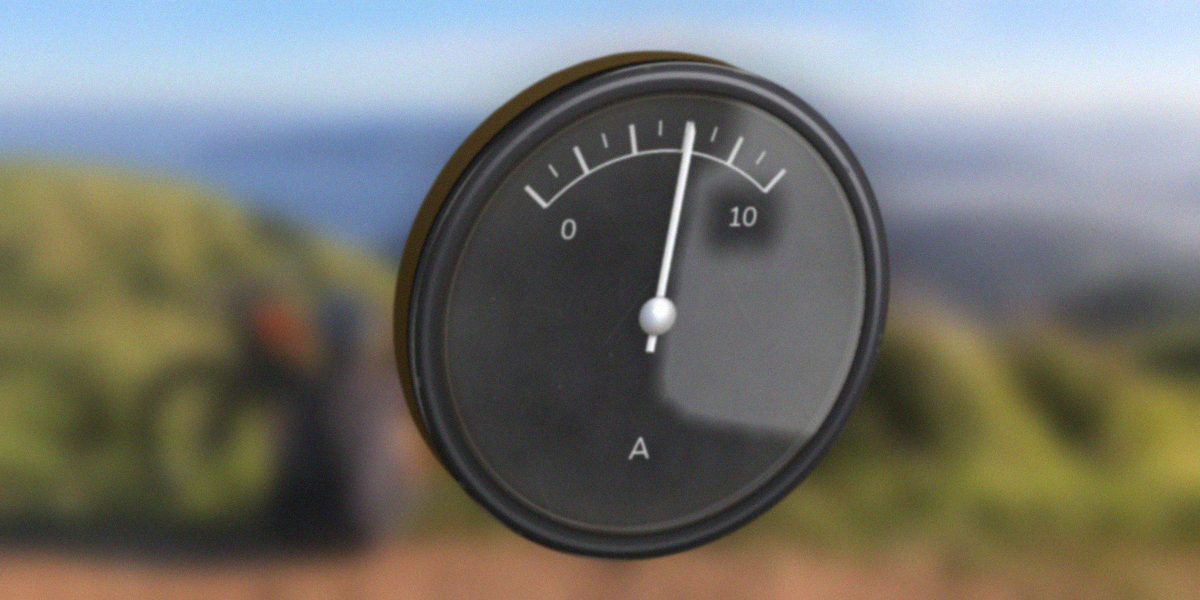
**6** A
